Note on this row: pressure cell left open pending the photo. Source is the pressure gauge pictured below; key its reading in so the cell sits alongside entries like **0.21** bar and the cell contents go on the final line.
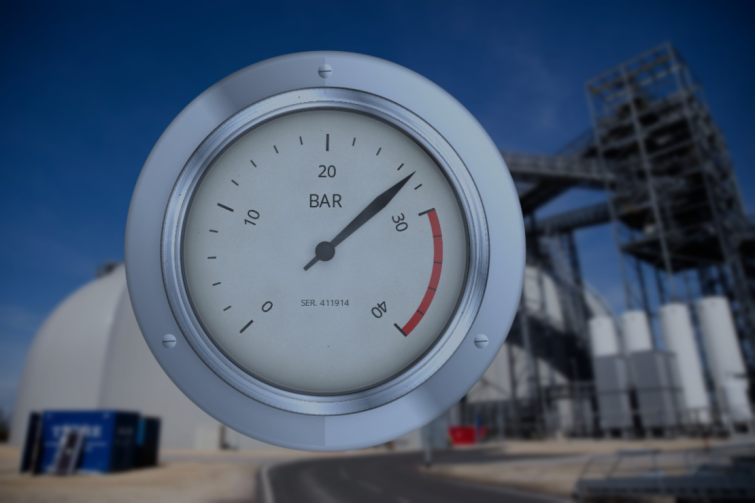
**27** bar
